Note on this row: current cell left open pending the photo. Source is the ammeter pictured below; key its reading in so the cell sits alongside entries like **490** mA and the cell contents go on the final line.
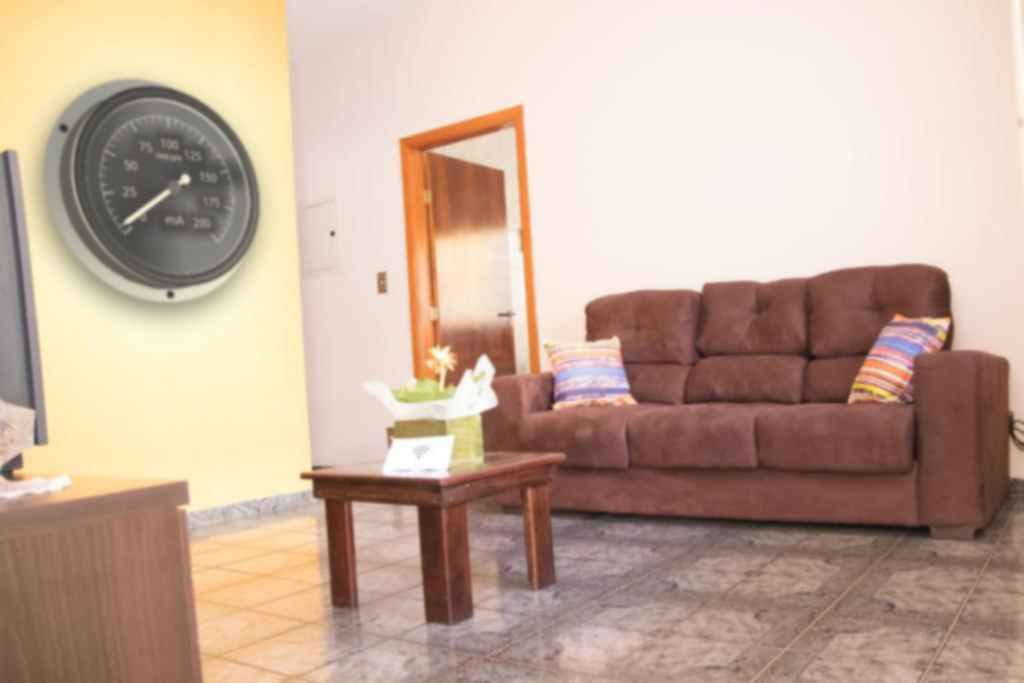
**5** mA
